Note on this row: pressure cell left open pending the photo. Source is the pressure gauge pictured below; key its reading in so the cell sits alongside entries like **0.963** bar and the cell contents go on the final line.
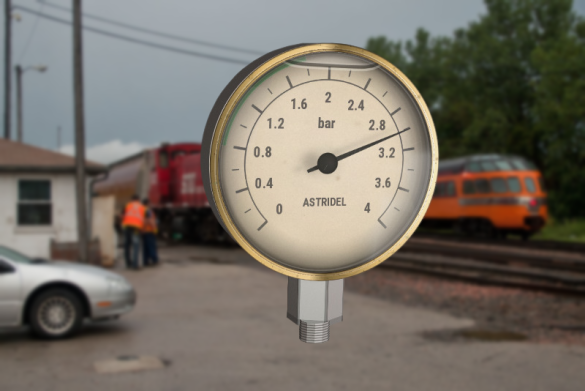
**3** bar
